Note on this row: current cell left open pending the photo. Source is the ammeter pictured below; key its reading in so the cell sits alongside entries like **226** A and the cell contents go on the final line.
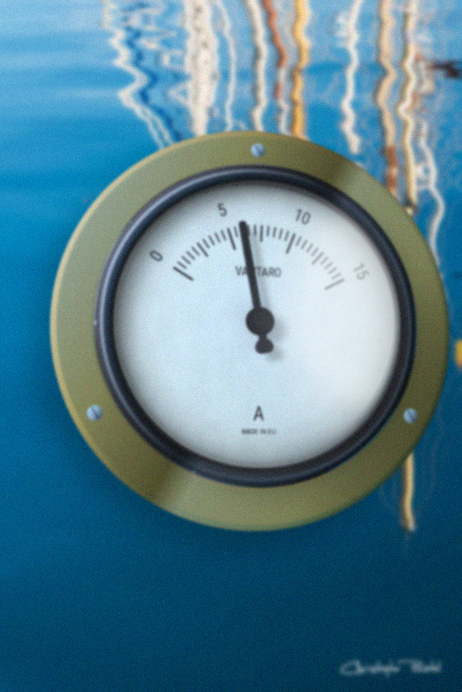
**6** A
